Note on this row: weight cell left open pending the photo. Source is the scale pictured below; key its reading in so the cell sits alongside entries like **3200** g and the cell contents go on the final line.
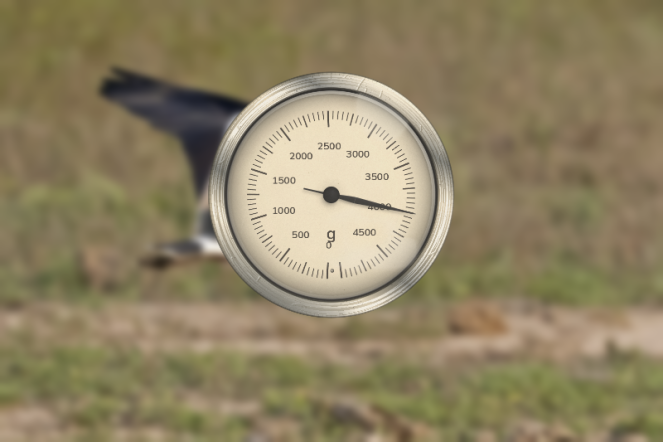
**4000** g
